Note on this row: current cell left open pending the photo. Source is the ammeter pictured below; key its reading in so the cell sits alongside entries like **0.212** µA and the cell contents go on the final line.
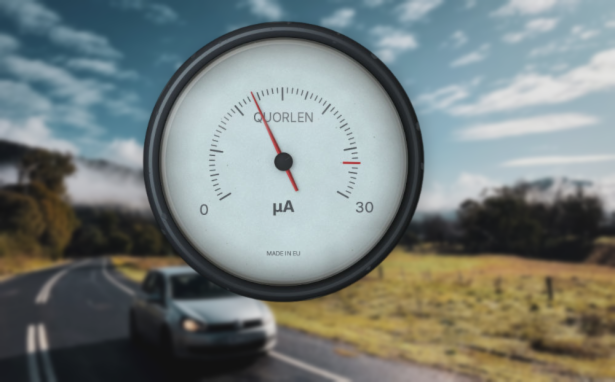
**12** µA
